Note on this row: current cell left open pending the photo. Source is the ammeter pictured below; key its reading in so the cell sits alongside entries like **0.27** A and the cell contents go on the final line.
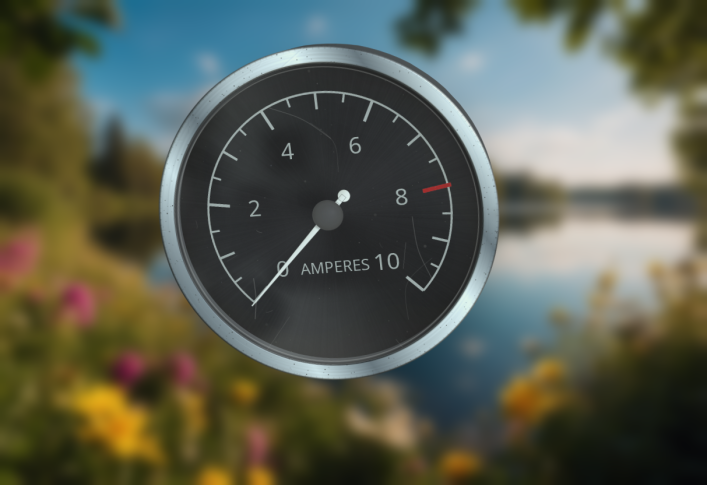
**0** A
